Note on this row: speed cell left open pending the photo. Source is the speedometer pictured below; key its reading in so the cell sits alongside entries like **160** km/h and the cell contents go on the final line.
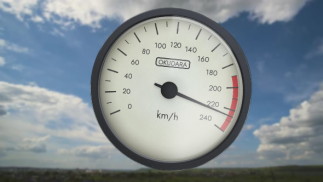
**225** km/h
